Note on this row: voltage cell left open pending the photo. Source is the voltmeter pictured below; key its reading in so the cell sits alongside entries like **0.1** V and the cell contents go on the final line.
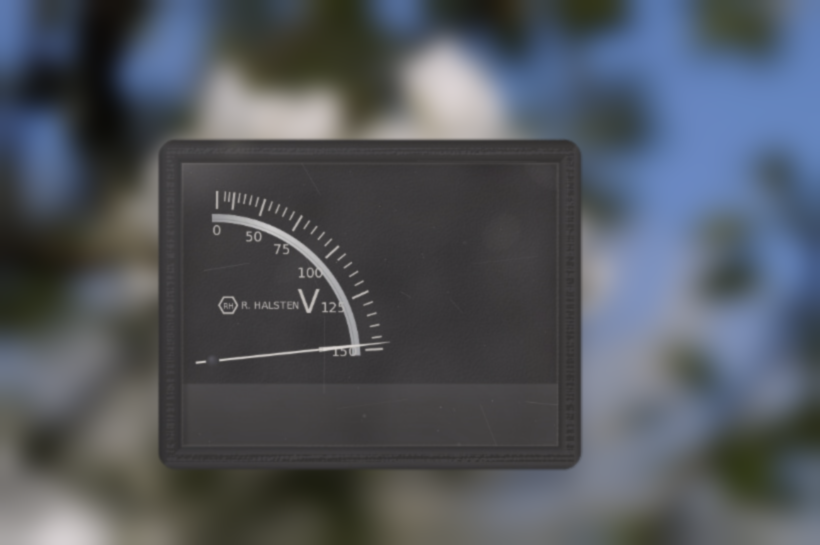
**147.5** V
